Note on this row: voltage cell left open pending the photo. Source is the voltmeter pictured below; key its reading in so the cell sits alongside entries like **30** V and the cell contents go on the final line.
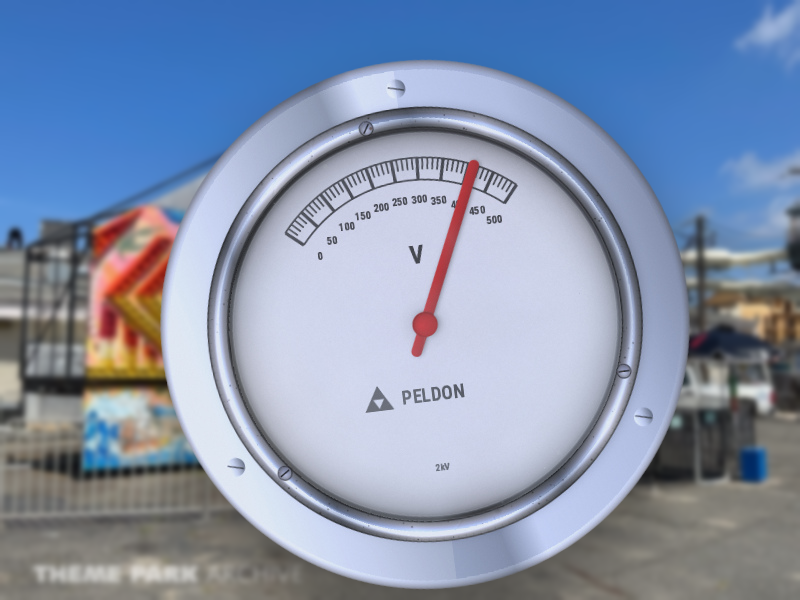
**410** V
